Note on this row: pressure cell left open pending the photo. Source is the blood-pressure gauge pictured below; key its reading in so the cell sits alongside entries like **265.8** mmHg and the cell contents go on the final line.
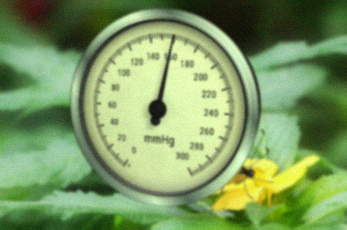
**160** mmHg
